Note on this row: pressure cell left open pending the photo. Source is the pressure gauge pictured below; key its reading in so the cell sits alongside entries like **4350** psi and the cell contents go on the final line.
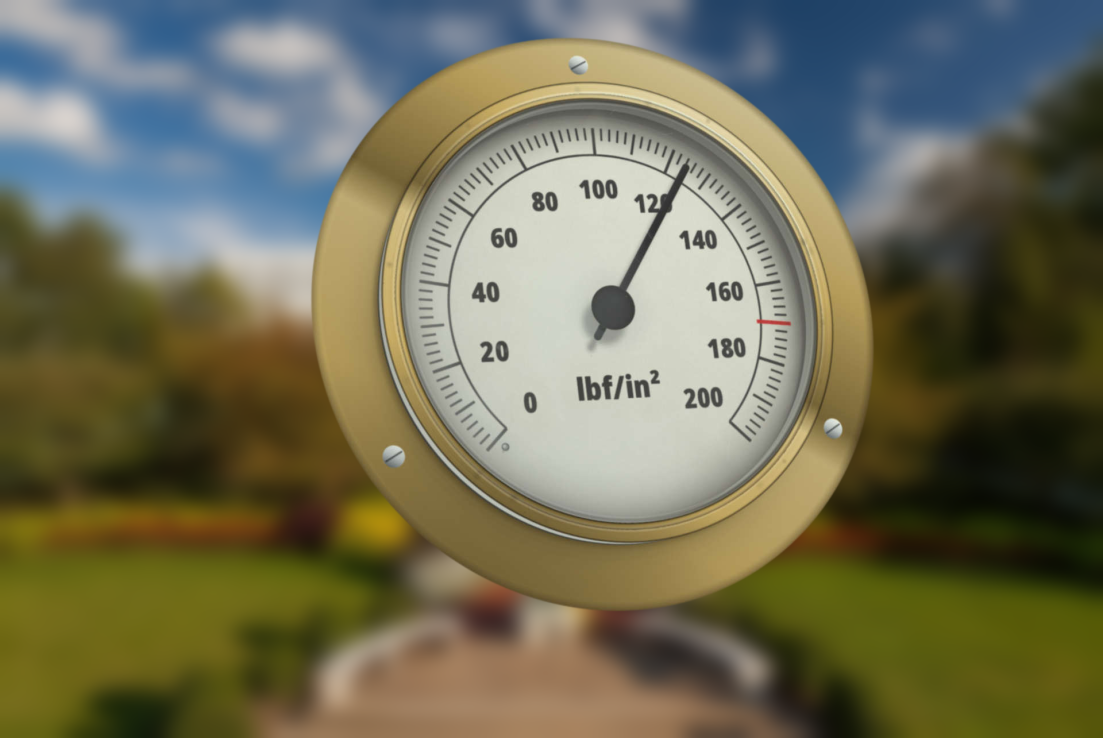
**124** psi
